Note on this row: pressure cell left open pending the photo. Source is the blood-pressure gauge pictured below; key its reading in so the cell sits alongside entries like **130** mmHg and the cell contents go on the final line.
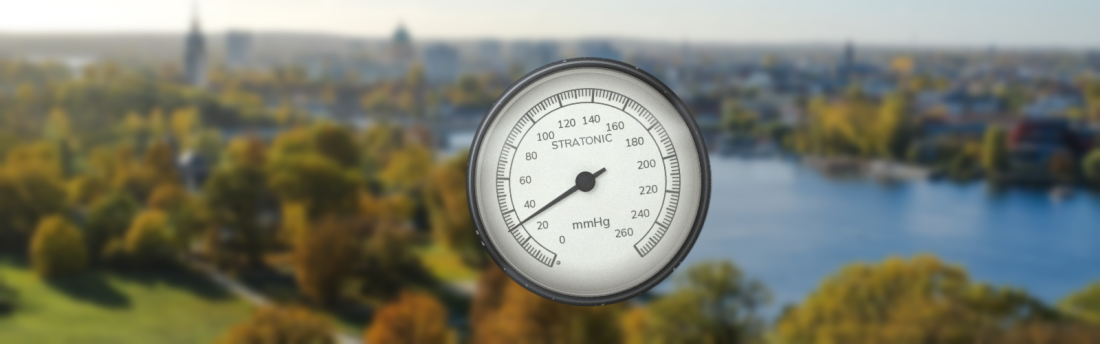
**30** mmHg
